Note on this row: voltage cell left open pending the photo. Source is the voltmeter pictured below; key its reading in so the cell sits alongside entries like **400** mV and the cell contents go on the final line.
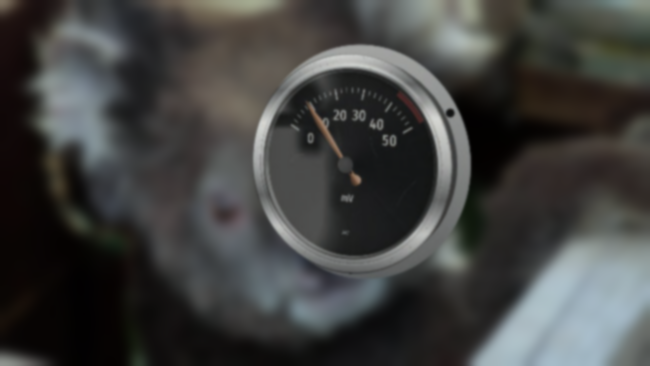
**10** mV
